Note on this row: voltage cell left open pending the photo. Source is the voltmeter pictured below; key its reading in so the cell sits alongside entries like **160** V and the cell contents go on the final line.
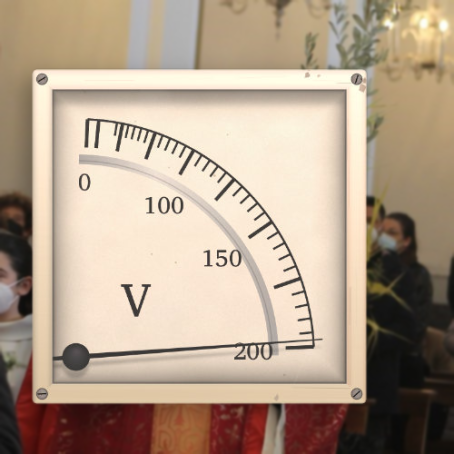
**197.5** V
